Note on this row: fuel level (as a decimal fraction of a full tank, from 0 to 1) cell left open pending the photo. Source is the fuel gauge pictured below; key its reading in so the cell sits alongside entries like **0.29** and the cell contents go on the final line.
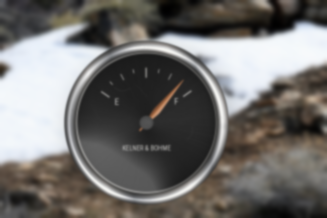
**0.875**
